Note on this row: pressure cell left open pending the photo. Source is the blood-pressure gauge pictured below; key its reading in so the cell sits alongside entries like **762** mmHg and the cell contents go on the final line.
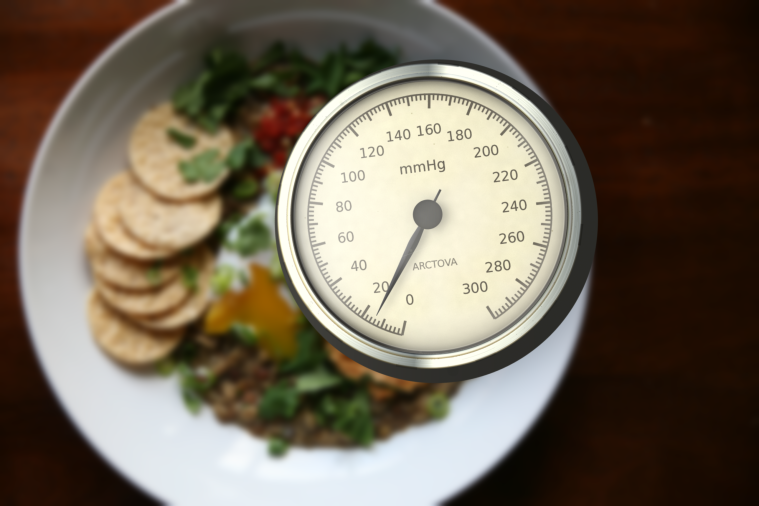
**14** mmHg
